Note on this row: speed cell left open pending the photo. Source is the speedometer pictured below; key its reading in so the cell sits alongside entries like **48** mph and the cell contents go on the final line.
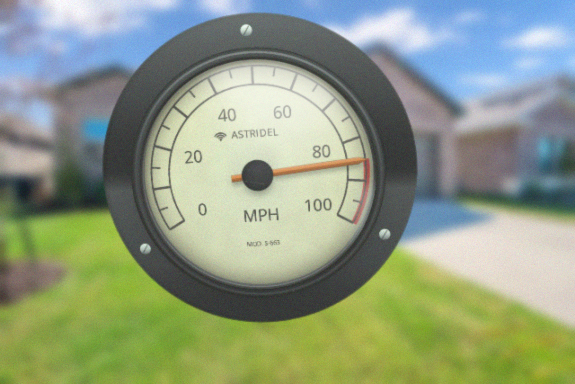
**85** mph
